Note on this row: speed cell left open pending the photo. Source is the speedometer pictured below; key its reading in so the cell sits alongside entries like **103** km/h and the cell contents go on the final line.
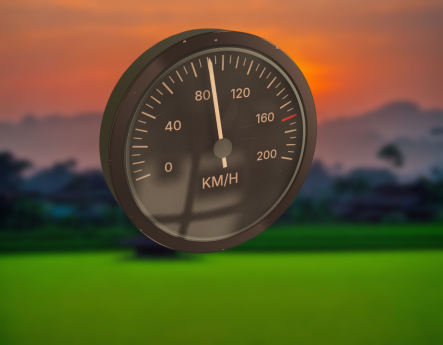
**90** km/h
